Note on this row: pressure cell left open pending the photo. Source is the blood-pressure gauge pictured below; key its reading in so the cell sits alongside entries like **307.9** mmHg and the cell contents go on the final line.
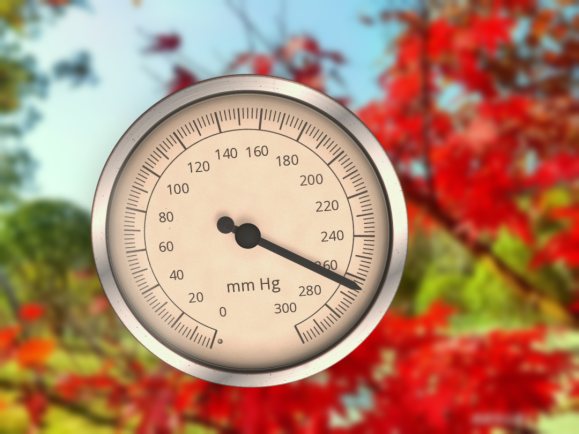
**264** mmHg
